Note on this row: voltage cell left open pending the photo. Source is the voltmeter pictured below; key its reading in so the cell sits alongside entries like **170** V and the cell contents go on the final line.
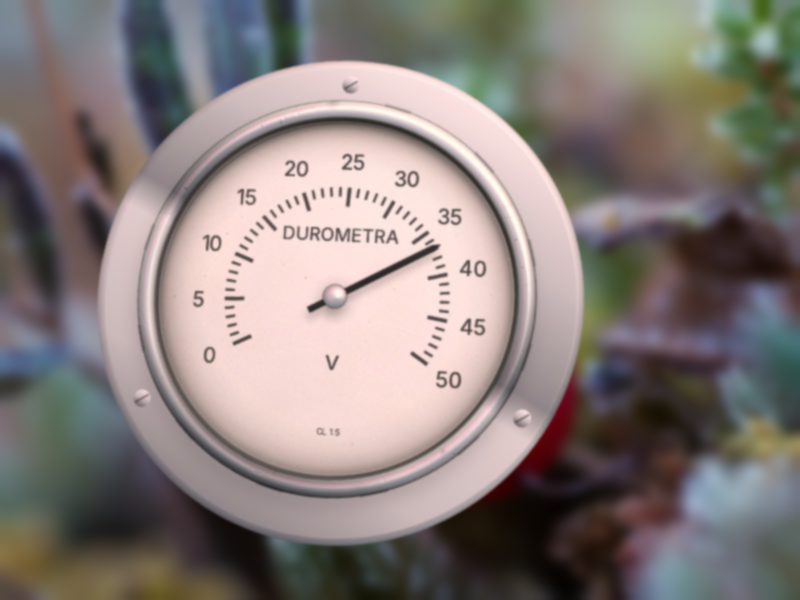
**37** V
